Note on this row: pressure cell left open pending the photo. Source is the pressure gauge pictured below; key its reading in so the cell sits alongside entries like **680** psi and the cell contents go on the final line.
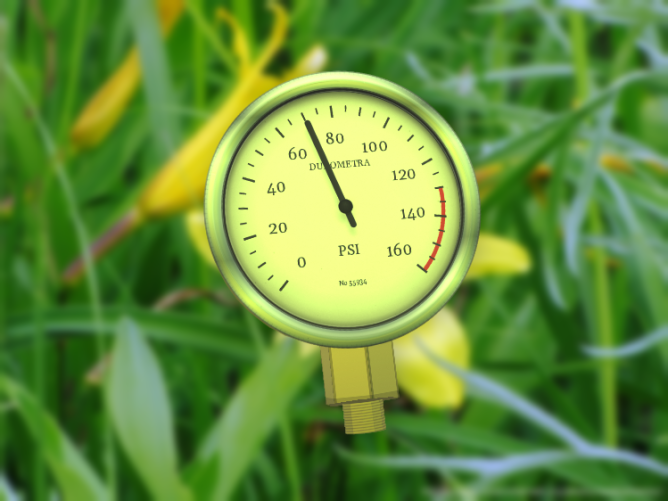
**70** psi
